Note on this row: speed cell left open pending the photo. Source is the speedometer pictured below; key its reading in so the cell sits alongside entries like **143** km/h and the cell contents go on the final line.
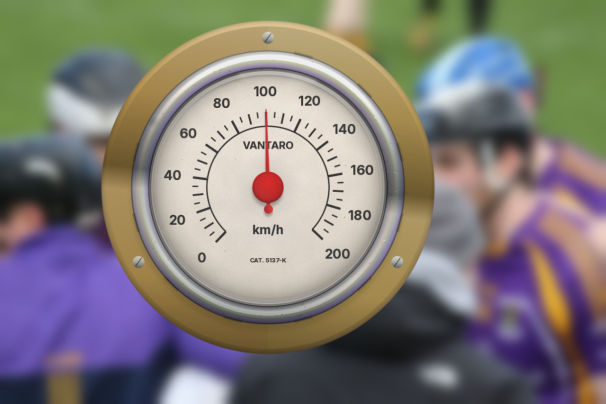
**100** km/h
